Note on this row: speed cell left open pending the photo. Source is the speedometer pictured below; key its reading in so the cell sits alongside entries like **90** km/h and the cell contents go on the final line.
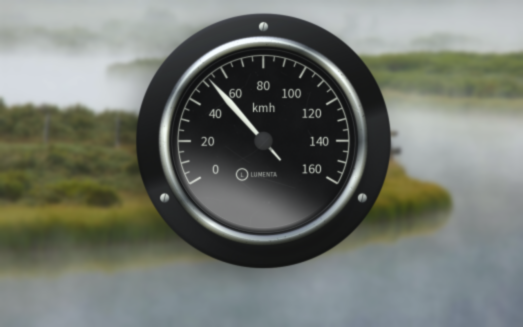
**52.5** km/h
